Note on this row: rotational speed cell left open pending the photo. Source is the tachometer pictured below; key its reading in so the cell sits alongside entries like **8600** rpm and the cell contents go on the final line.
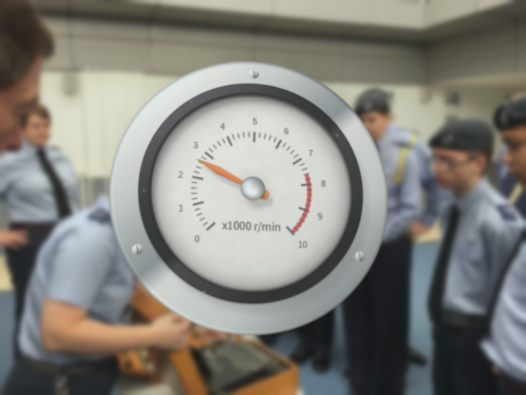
**2600** rpm
